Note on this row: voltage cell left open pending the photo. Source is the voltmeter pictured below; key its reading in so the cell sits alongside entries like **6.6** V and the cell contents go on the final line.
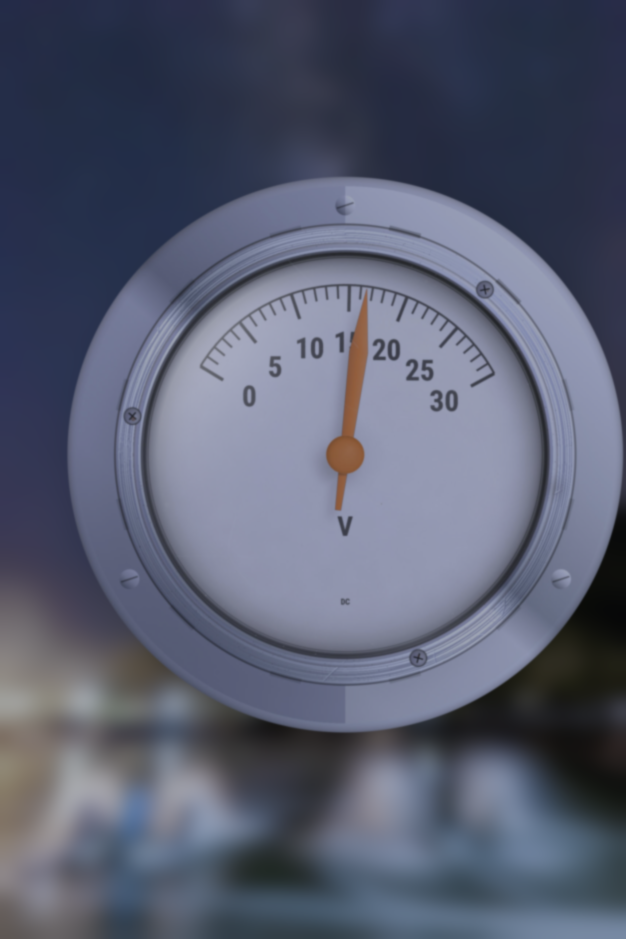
**16.5** V
